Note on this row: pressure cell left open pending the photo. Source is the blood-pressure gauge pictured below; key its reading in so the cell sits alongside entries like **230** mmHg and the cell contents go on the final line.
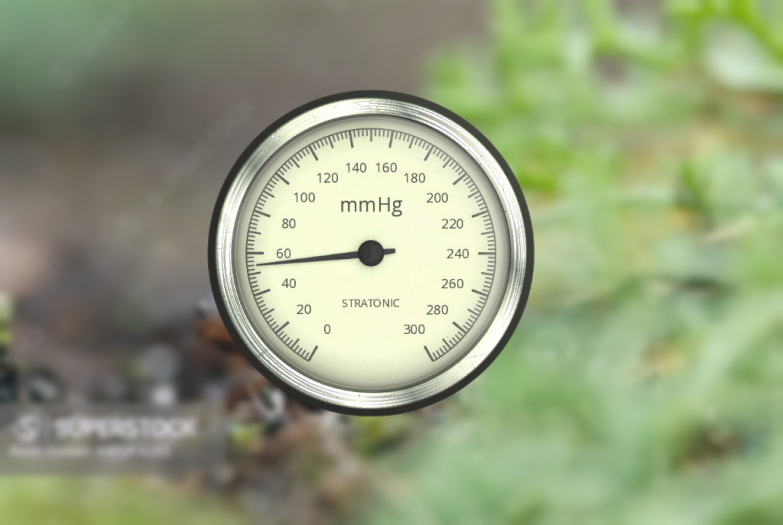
**54** mmHg
